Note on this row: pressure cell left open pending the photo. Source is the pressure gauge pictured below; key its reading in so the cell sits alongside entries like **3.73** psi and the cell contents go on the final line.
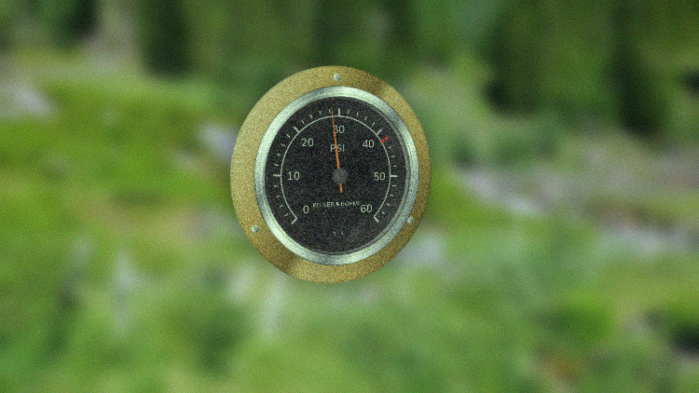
**28** psi
